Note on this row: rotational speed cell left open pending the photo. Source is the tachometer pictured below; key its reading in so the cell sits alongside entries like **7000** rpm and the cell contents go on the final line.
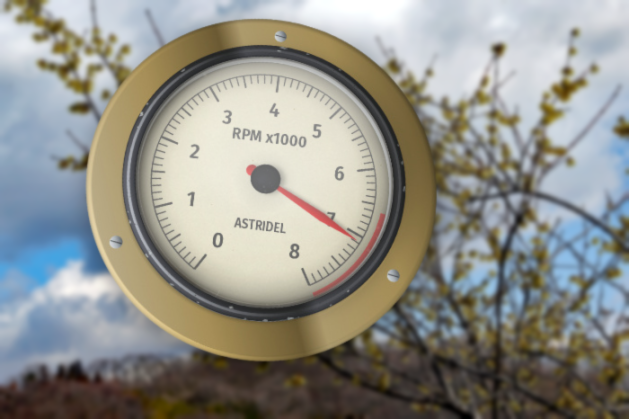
**7100** rpm
